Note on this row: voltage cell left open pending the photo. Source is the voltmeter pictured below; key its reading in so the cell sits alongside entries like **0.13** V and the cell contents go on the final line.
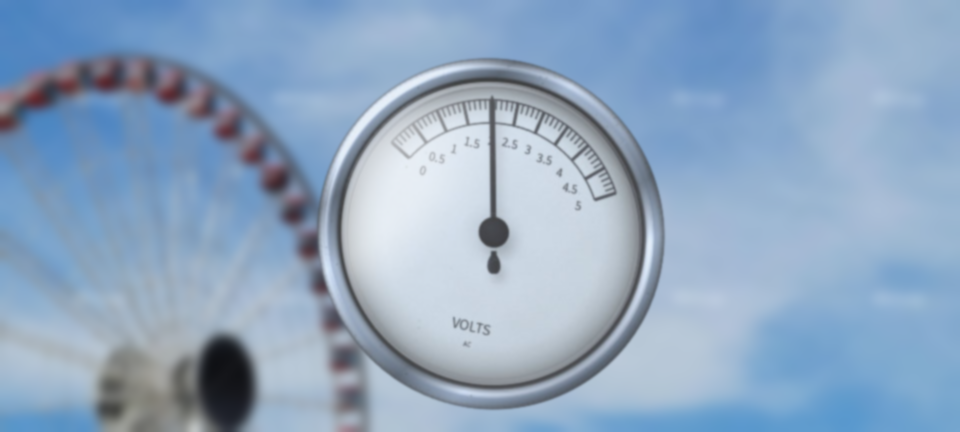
**2** V
